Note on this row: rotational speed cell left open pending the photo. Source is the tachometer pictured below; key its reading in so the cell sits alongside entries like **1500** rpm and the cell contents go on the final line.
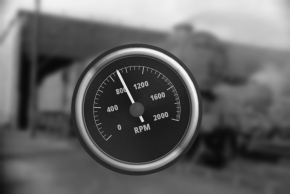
**900** rpm
